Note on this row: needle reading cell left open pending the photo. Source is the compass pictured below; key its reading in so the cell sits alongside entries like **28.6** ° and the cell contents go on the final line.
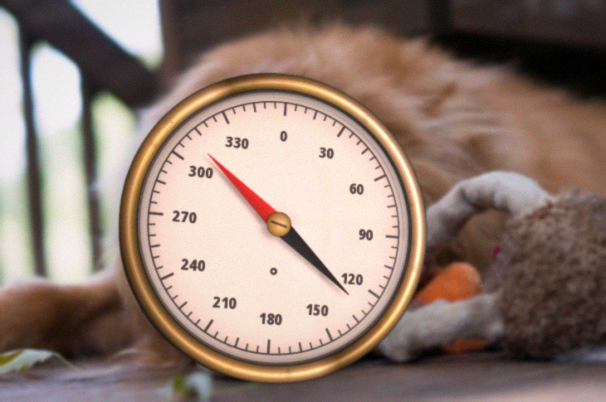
**310** °
